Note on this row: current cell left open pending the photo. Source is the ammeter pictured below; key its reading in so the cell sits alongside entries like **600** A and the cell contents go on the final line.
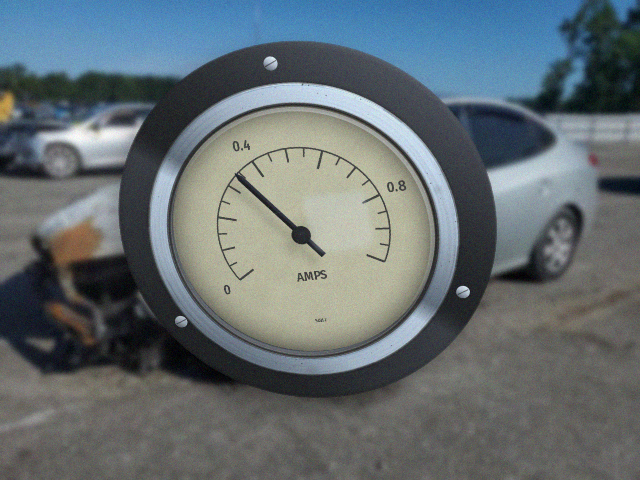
**0.35** A
